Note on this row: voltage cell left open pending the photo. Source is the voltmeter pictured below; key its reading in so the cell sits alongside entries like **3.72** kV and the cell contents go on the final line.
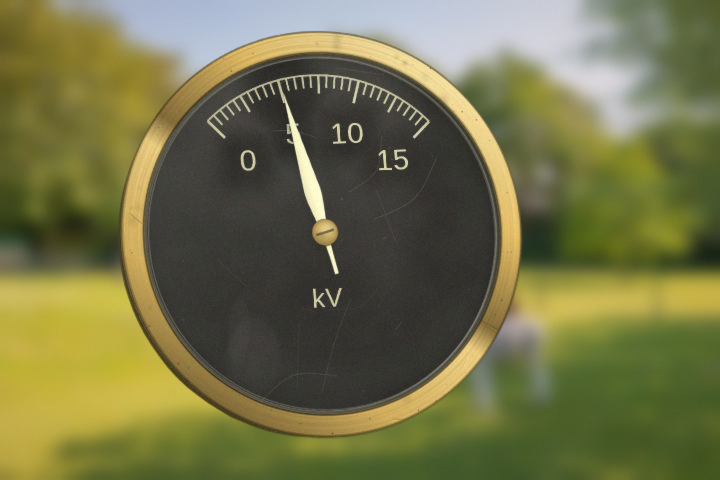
**5** kV
